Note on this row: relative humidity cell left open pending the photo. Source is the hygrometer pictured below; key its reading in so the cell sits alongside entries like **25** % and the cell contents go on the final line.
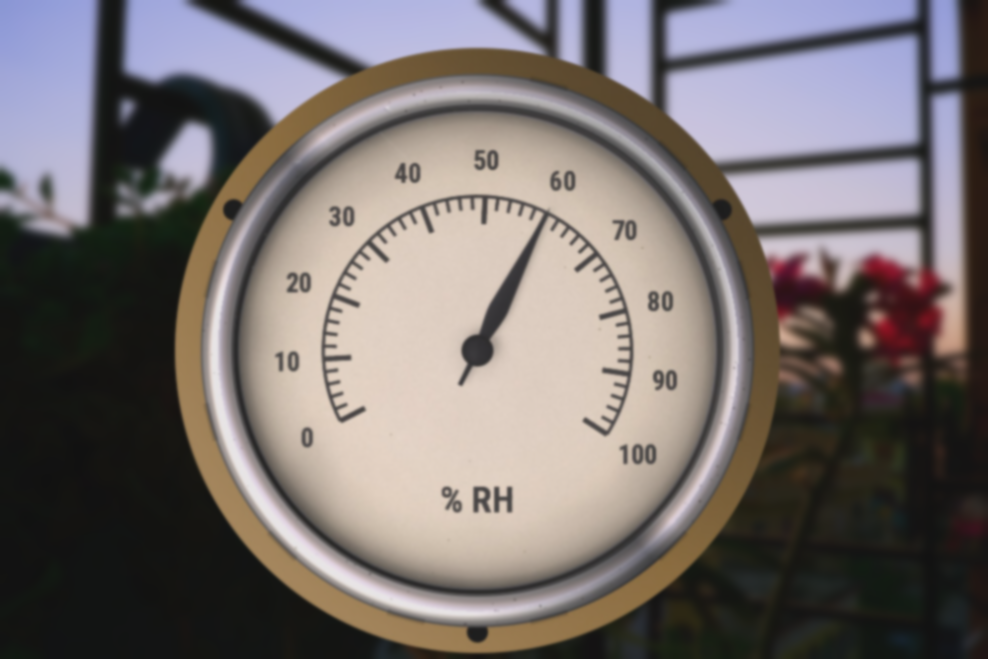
**60** %
